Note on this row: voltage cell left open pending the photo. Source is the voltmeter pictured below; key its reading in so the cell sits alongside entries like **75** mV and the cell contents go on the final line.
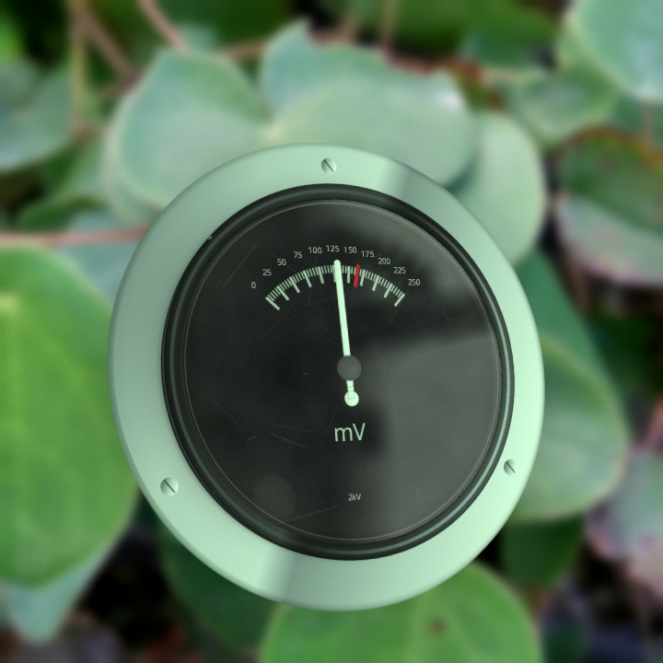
**125** mV
